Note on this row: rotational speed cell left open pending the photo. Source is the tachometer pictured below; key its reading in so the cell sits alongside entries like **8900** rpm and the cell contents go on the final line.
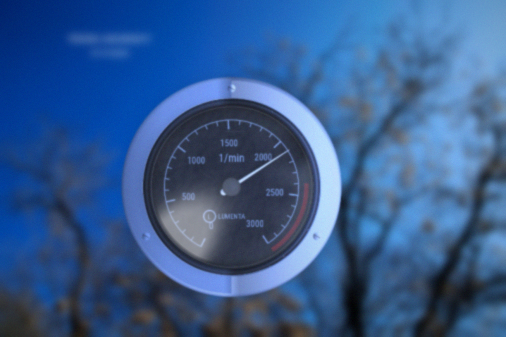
**2100** rpm
